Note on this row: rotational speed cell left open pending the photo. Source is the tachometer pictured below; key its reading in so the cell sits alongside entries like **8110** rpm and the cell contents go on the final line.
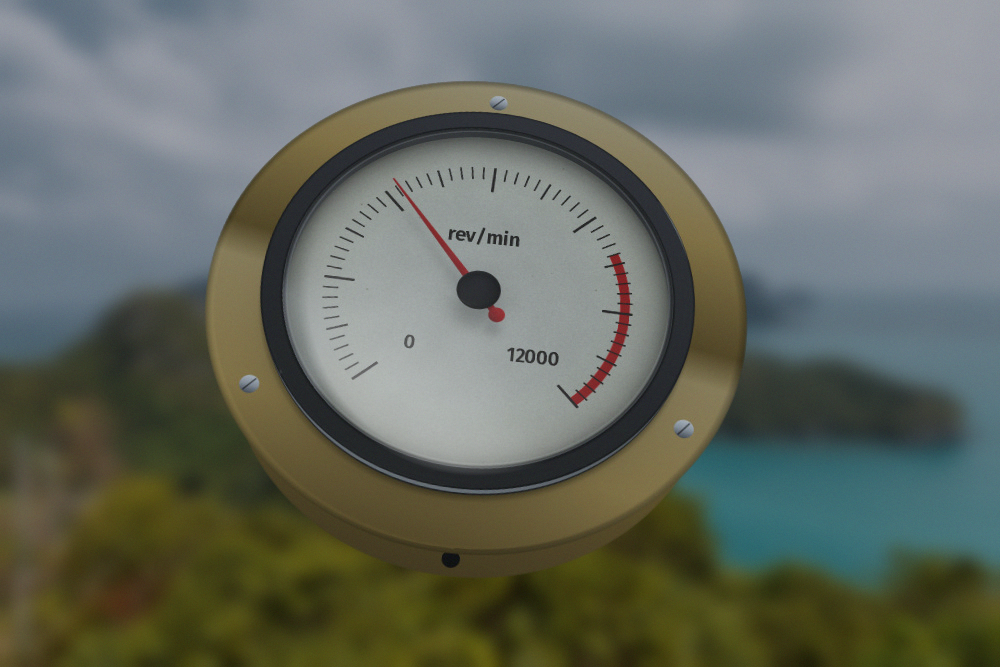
**4200** rpm
